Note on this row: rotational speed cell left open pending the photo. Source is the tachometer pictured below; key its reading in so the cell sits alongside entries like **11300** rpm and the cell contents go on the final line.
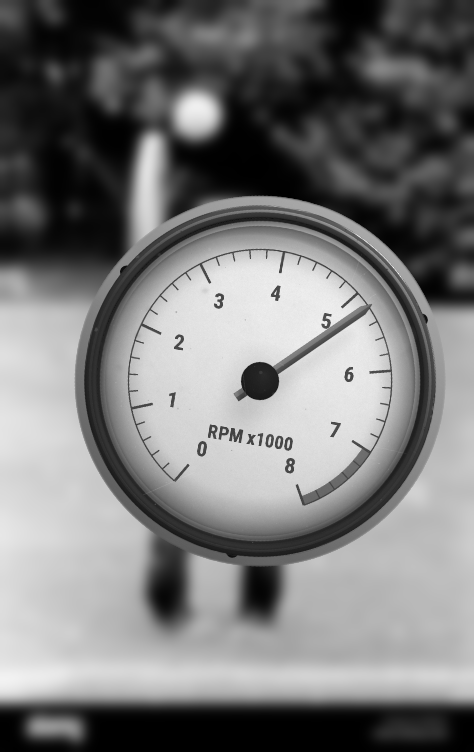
**5200** rpm
